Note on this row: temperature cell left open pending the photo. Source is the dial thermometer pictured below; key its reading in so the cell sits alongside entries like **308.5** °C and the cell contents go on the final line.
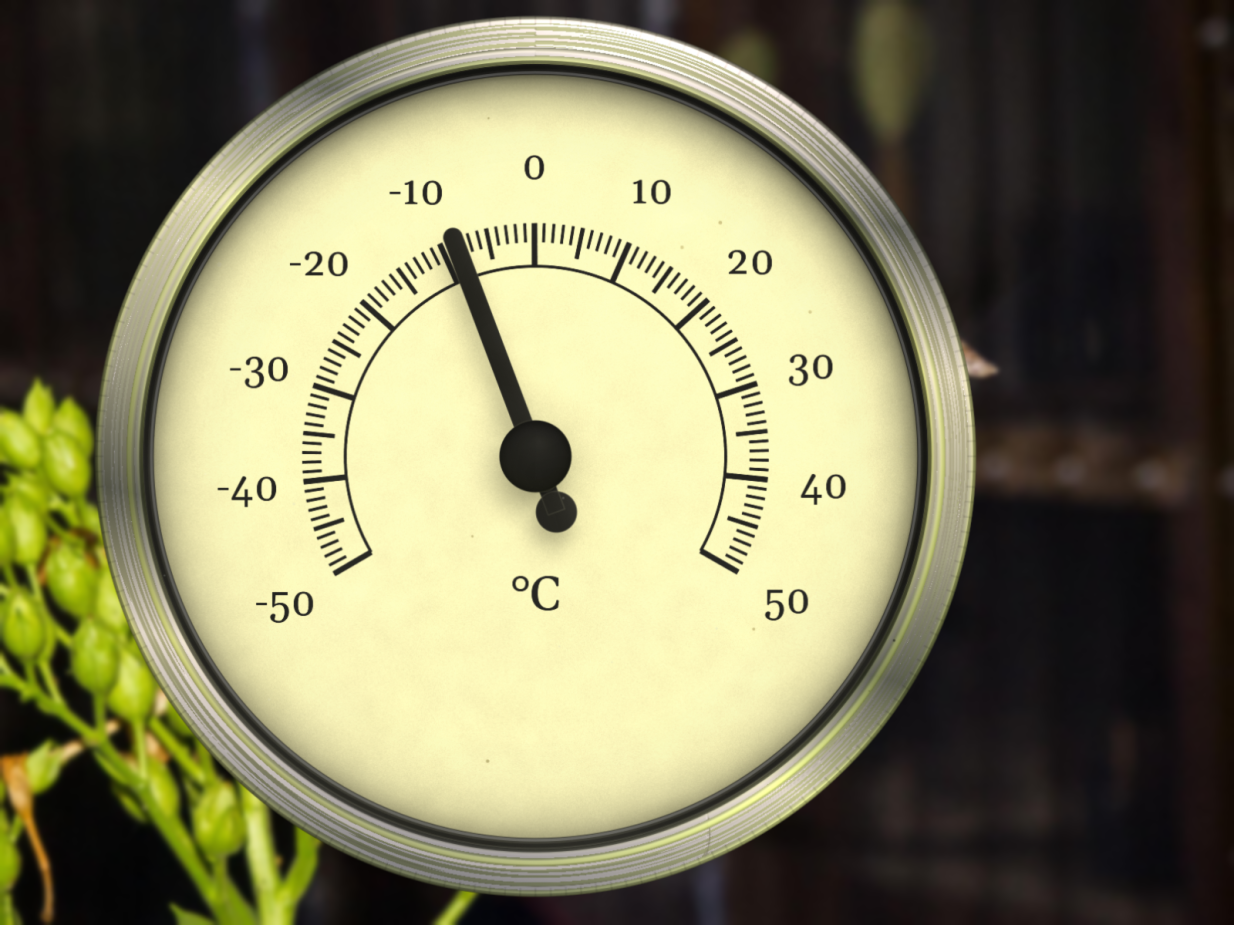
**-8.5** °C
